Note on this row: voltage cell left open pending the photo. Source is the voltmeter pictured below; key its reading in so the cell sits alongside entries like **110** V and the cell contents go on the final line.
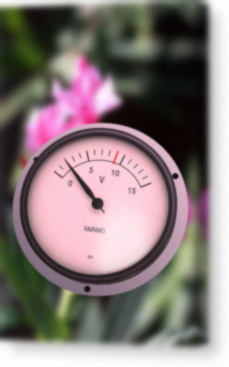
**2** V
